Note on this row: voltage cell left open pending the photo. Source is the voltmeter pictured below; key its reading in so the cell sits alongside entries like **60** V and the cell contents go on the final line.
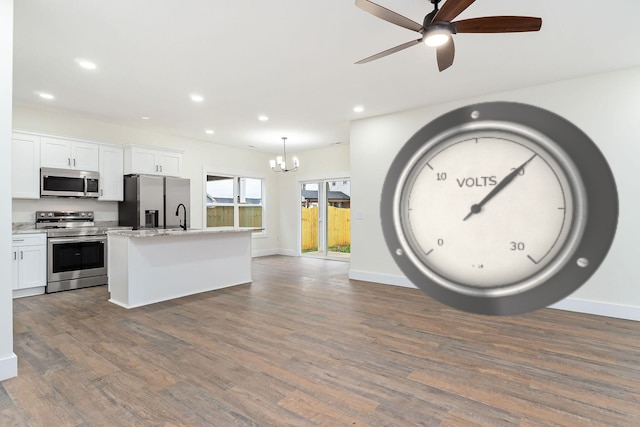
**20** V
